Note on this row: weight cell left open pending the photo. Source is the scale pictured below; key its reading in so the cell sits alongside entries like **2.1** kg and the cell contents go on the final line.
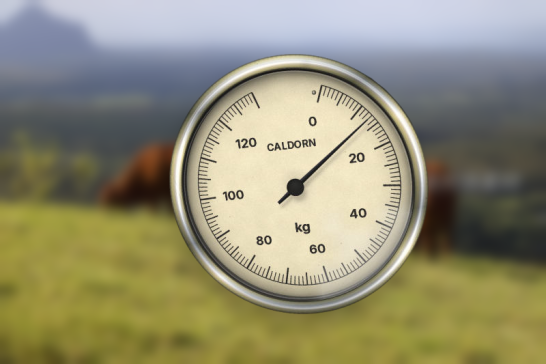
**13** kg
